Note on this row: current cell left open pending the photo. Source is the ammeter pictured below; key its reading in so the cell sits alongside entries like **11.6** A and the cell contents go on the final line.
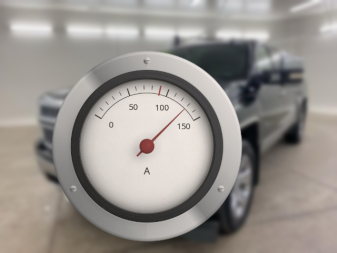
**130** A
